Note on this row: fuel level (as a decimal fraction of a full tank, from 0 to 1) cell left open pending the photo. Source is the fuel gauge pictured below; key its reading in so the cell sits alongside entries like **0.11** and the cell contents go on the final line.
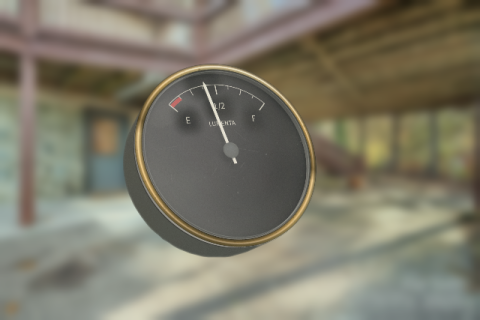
**0.375**
